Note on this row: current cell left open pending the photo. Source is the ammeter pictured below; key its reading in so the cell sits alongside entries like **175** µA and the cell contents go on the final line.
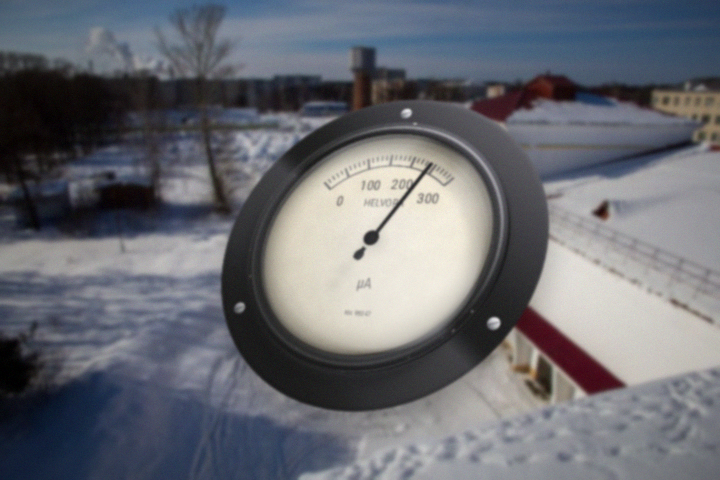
**250** µA
